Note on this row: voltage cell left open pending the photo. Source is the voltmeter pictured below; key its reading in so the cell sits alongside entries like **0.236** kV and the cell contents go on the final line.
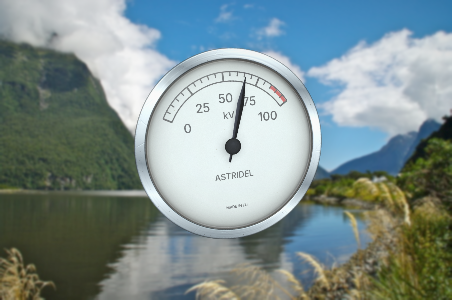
**65** kV
